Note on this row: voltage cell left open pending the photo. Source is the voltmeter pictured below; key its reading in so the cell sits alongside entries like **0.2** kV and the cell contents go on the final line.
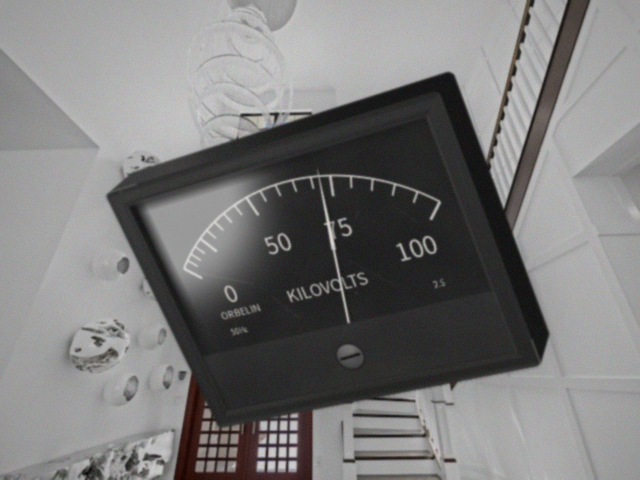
**72.5** kV
